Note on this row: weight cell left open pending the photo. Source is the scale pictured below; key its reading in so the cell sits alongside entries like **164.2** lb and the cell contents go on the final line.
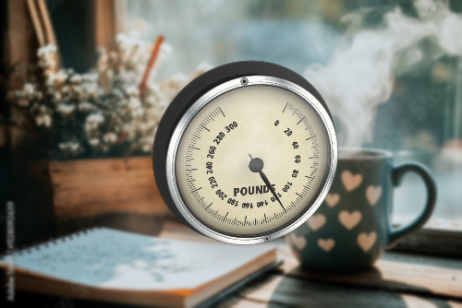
**120** lb
